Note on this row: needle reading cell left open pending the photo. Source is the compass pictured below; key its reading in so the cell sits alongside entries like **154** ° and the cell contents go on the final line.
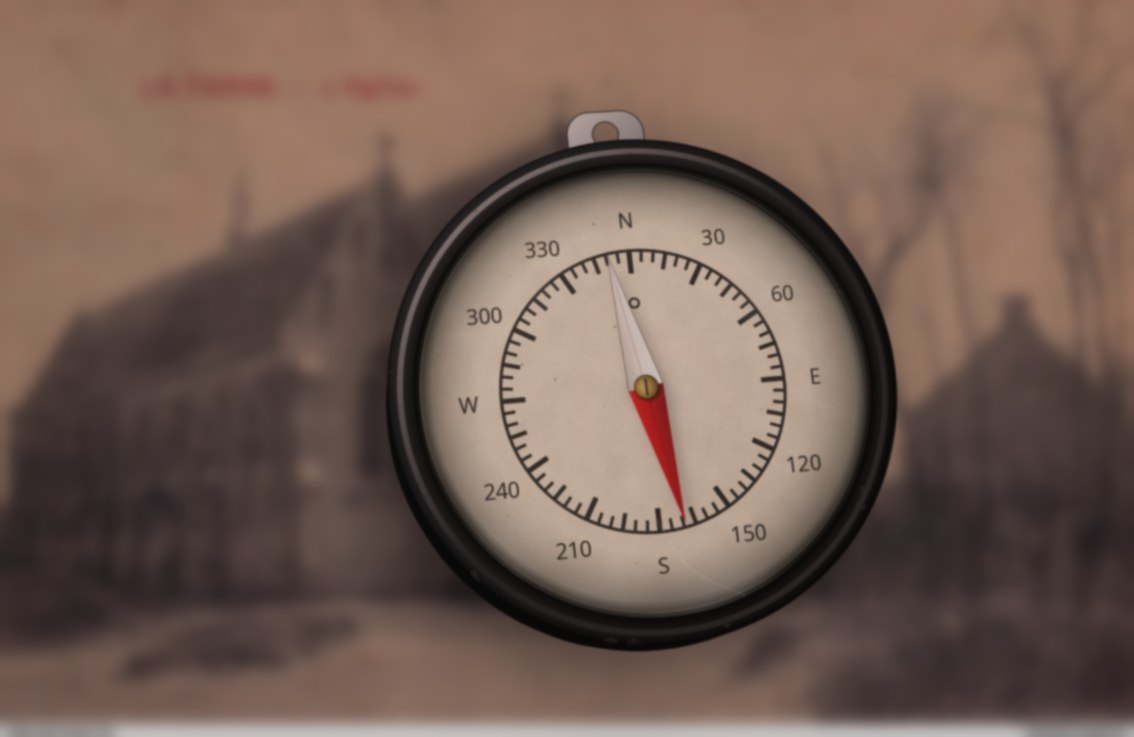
**170** °
